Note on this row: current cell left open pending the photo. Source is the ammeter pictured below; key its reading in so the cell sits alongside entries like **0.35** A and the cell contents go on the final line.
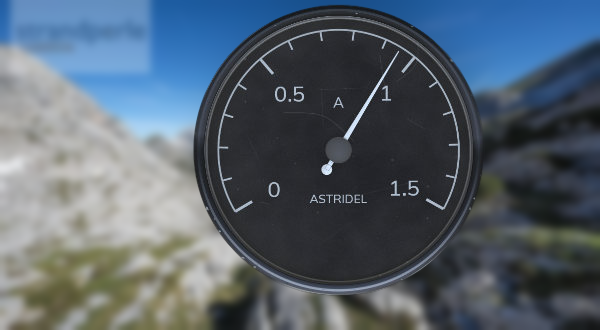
**0.95** A
